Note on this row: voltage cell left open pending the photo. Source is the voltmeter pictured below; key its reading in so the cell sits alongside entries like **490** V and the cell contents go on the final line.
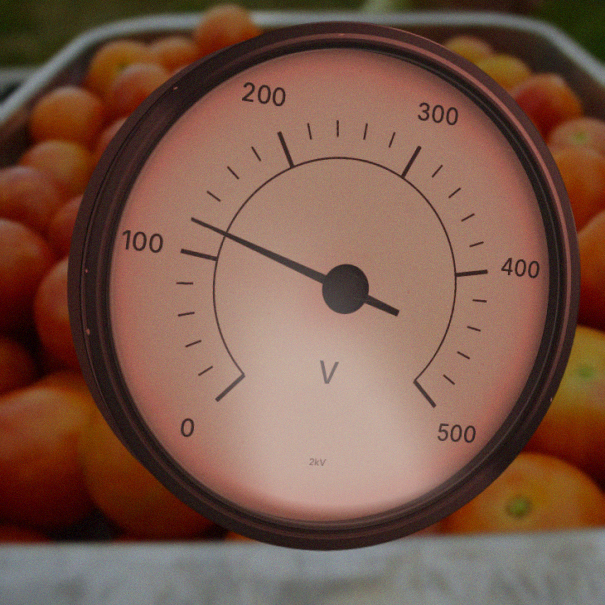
**120** V
